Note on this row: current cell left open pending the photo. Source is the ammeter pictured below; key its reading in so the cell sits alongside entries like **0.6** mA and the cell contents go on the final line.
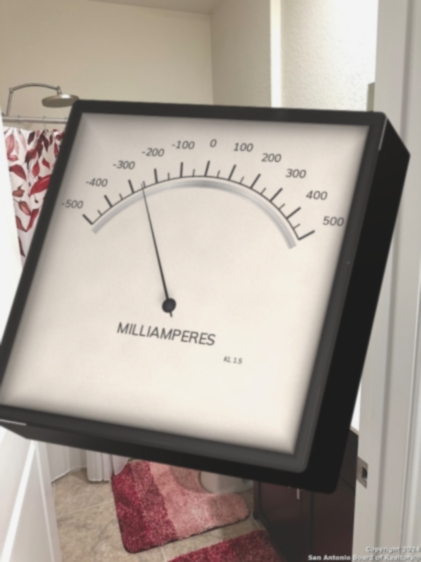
**-250** mA
